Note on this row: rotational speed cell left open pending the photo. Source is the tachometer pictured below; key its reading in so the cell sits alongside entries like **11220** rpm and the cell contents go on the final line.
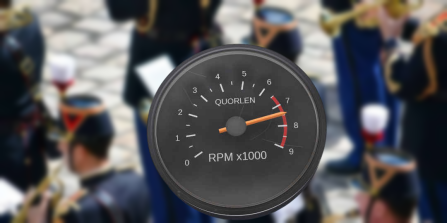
**7500** rpm
